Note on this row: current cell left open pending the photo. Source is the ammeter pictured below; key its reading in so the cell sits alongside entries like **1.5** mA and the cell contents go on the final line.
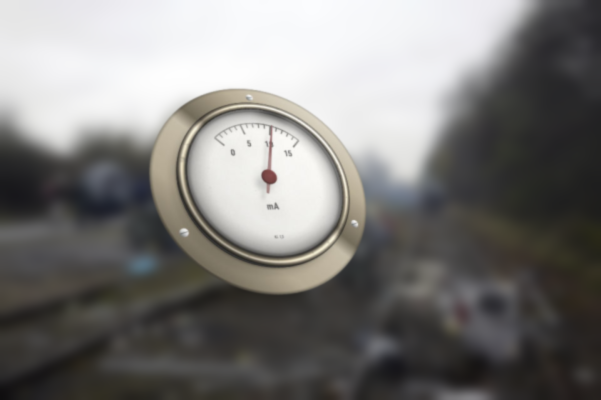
**10** mA
